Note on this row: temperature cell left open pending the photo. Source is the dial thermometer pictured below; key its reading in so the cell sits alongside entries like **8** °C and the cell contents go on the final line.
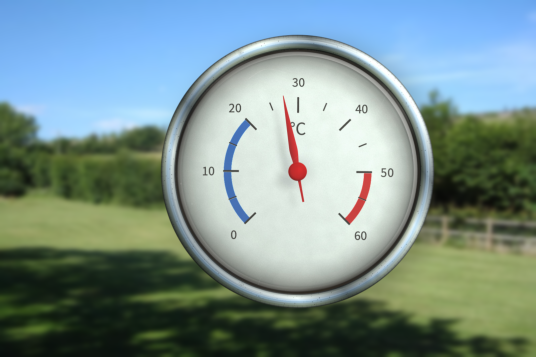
**27.5** °C
